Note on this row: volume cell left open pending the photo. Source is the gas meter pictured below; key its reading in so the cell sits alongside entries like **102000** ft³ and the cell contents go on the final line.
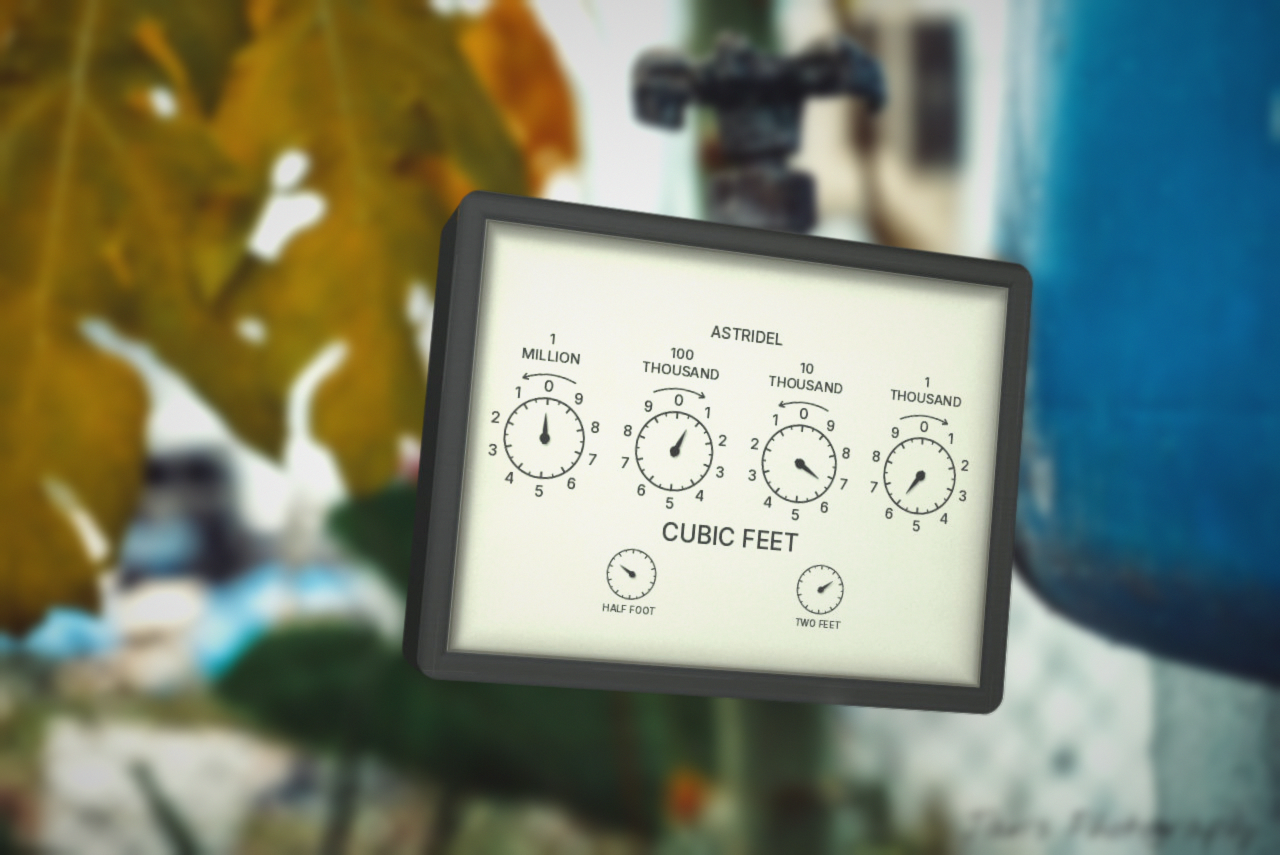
**6600** ft³
